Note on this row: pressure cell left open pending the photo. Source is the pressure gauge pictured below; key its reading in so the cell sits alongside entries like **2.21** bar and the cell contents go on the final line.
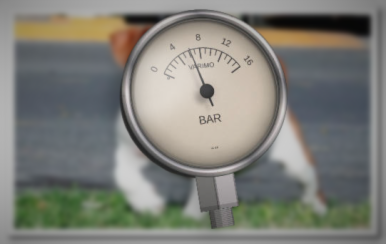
**6** bar
